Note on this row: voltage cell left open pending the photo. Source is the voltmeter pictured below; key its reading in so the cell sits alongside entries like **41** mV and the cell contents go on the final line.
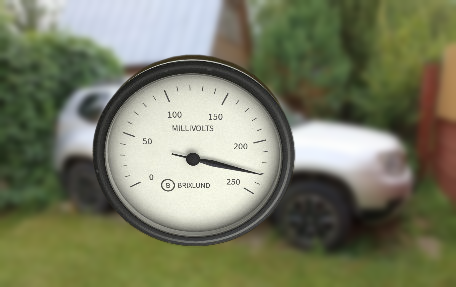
**230** mV
